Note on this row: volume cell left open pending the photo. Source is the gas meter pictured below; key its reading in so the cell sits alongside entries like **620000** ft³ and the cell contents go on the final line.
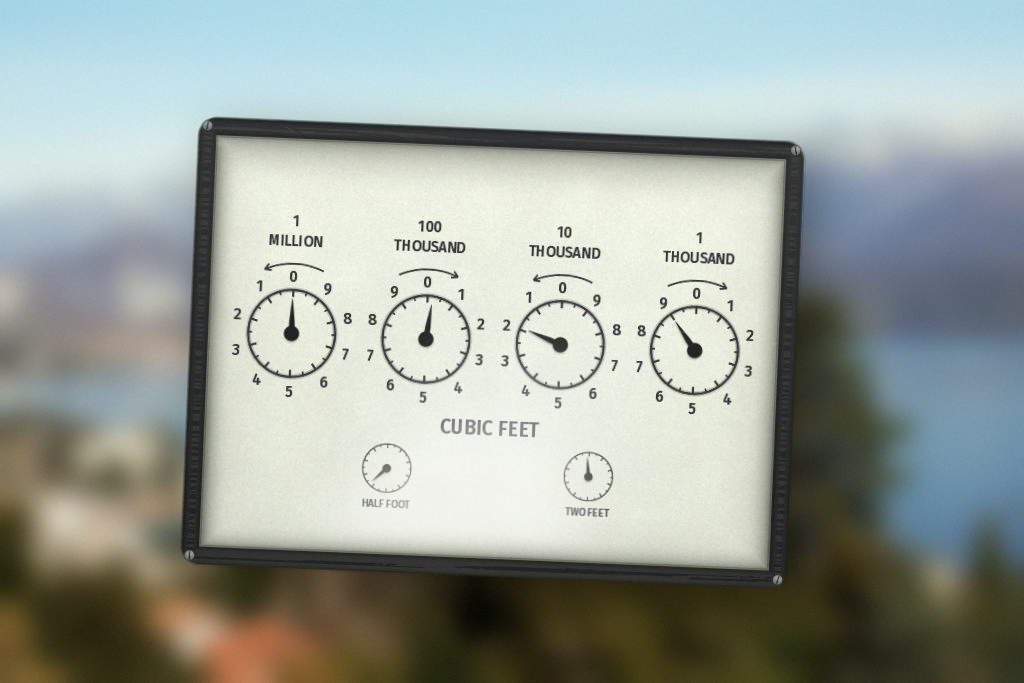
**1900** ft³
